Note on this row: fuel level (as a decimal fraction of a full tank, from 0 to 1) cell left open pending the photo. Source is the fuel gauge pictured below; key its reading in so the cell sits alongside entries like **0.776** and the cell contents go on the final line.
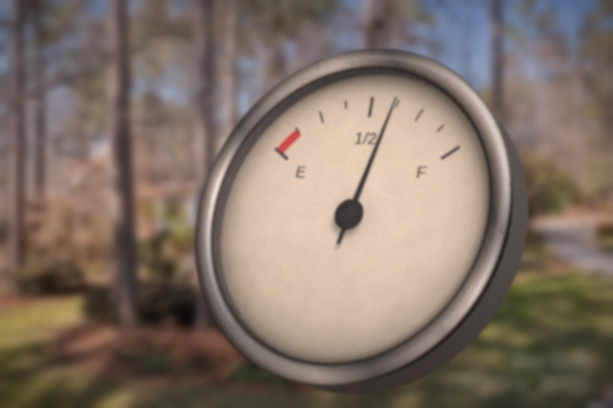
**0.625**
